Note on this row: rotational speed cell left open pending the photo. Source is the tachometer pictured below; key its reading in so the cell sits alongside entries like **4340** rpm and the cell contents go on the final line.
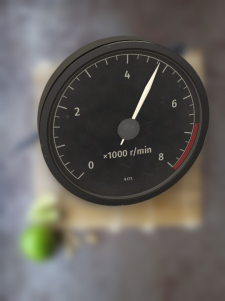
**4750** rpm
